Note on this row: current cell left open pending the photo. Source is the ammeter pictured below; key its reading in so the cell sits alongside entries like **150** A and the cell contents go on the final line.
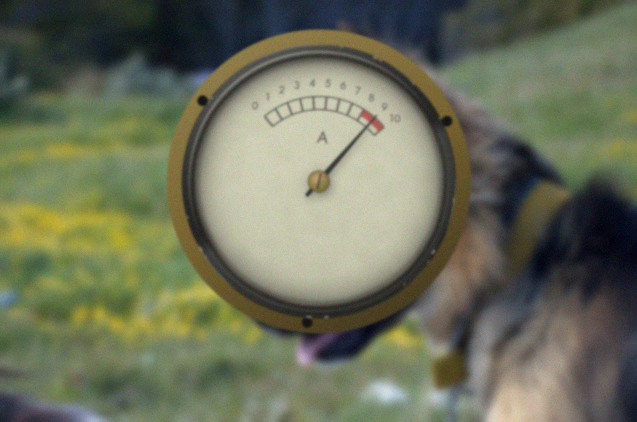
**9** A
